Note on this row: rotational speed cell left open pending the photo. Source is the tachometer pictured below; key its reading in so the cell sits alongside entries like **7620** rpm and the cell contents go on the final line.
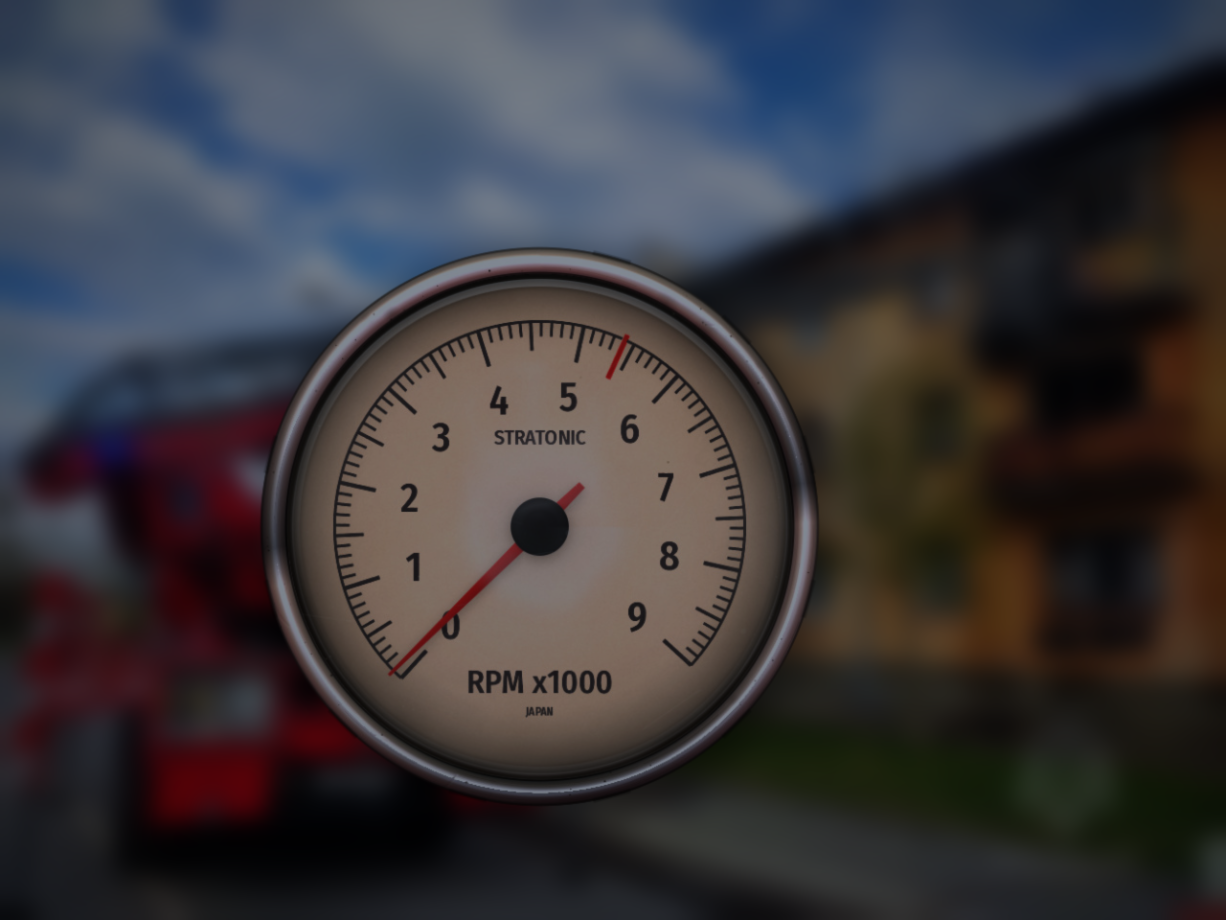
**100** rpm
